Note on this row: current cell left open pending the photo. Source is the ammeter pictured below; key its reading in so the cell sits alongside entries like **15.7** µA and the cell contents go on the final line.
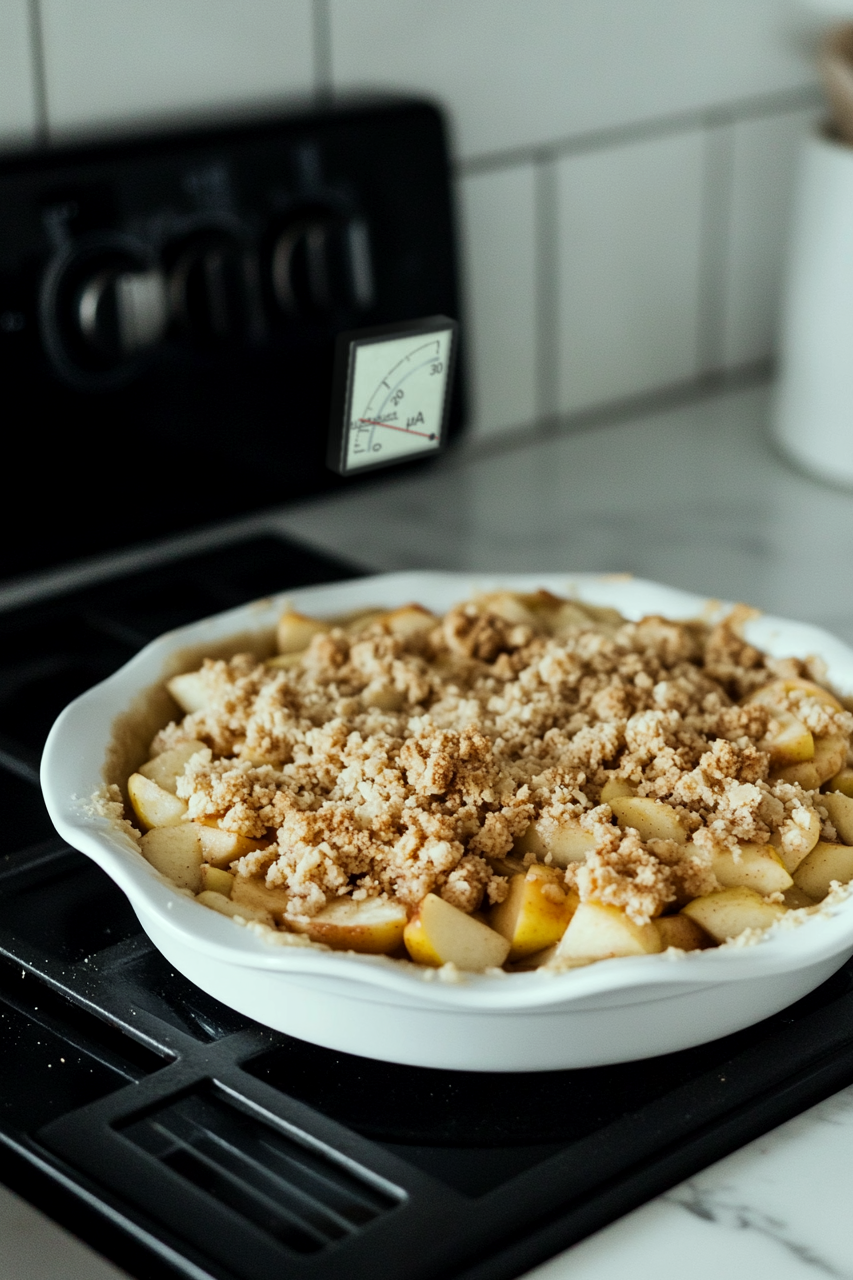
**12.5** µA
